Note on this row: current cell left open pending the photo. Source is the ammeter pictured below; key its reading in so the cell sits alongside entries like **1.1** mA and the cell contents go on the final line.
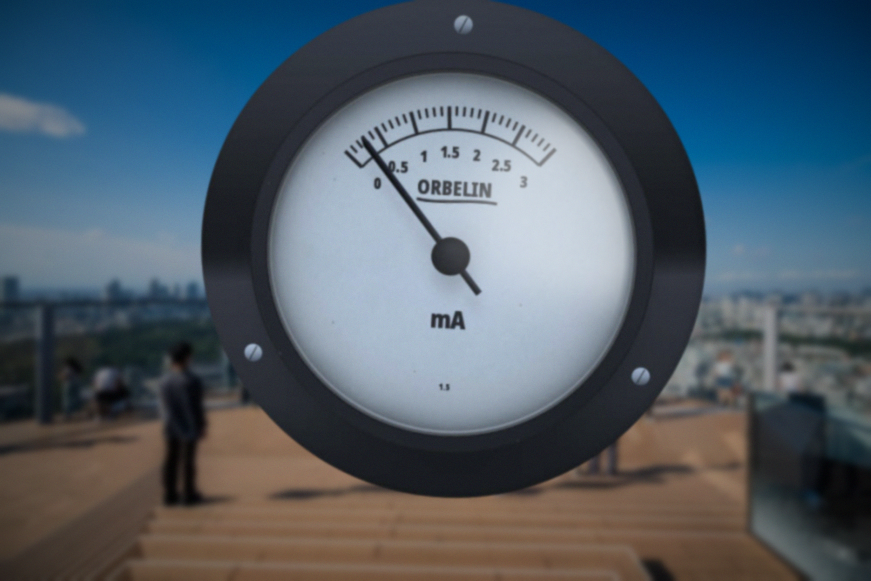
**0.3** mA
